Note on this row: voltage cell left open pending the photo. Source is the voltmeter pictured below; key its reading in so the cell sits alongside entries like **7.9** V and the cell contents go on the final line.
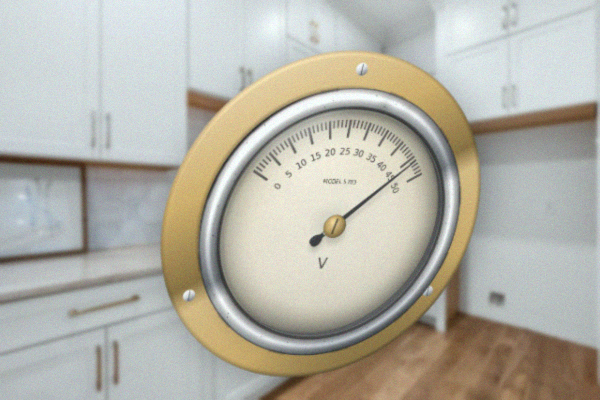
**45** V
